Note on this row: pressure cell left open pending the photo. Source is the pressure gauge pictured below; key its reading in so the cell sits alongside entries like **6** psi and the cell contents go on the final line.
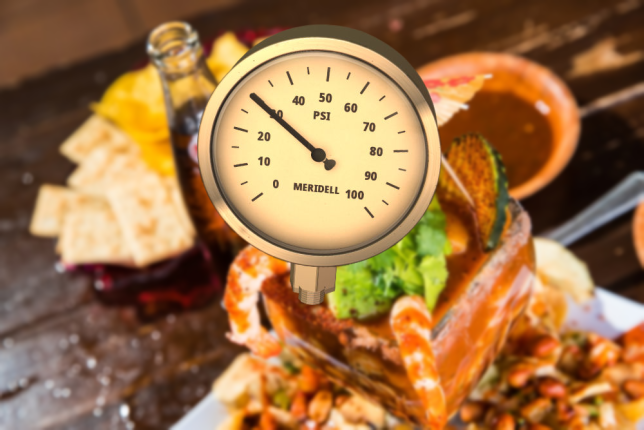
**30** psi
